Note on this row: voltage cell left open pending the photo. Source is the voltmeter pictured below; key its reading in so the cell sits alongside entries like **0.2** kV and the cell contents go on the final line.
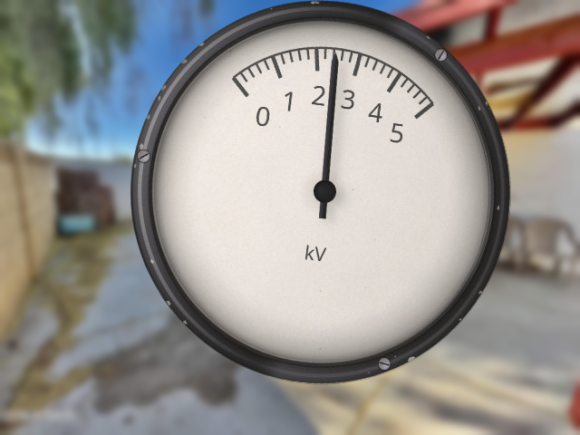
**2.4** kV
